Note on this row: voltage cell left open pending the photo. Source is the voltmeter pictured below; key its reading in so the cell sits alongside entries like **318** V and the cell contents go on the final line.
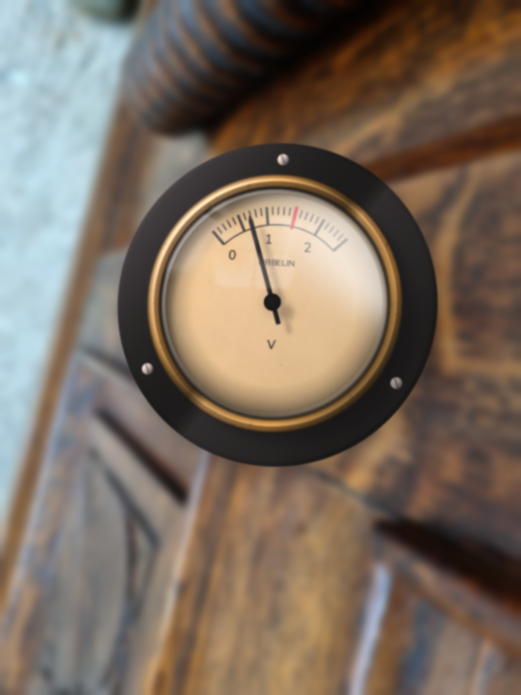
**0.7** V
